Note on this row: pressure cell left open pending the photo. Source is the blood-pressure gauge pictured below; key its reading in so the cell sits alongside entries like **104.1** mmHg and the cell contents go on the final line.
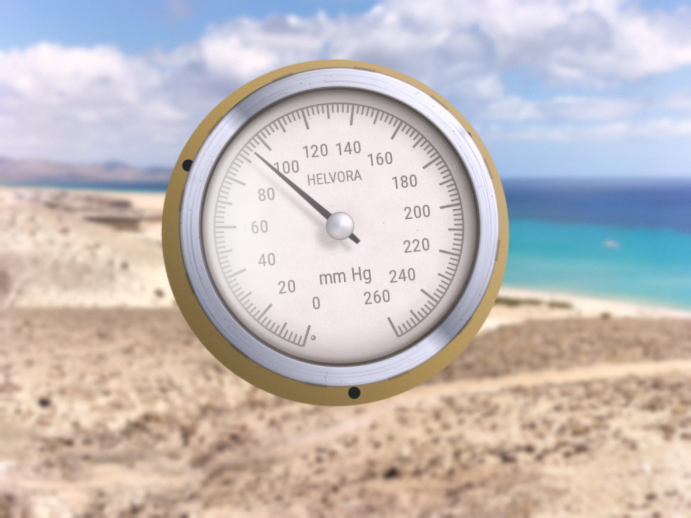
**94** mmHg
